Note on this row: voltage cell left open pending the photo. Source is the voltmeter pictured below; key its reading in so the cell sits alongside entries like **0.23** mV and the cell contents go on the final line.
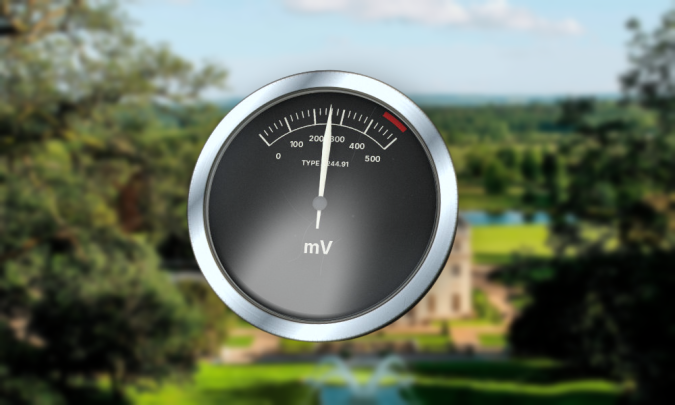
**260** mV
